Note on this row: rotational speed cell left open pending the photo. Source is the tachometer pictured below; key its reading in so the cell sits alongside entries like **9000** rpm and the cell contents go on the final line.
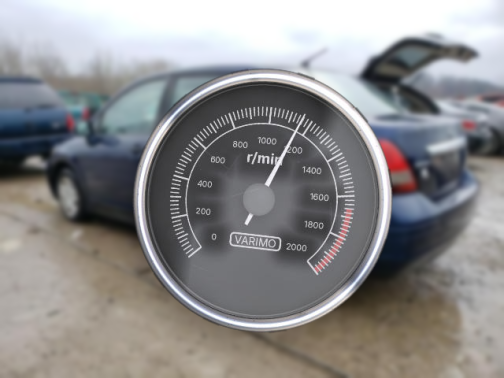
**1160** rpm
